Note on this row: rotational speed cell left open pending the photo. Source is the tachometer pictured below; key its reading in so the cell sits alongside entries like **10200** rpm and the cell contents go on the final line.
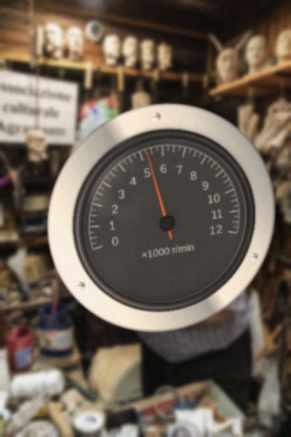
**5250** rpm
